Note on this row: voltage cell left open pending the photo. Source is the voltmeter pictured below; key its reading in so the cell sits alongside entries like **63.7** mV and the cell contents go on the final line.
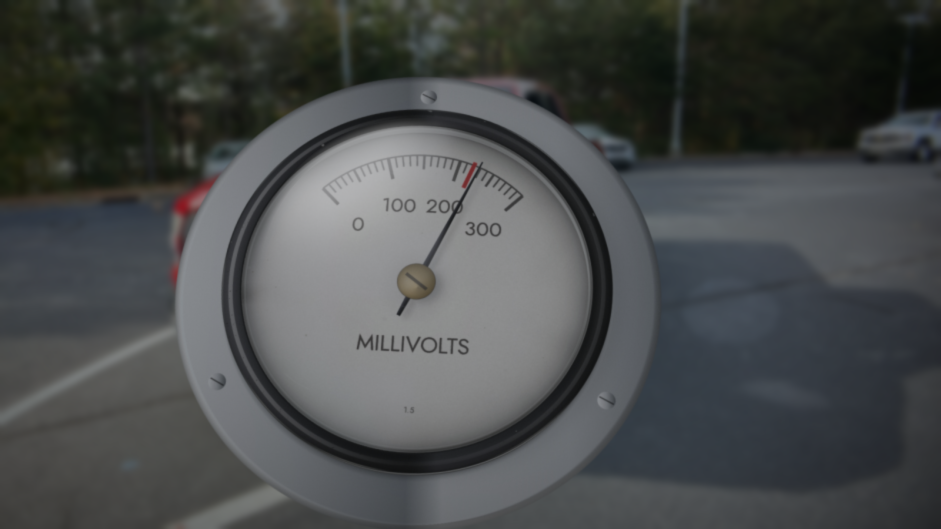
**230** mV
